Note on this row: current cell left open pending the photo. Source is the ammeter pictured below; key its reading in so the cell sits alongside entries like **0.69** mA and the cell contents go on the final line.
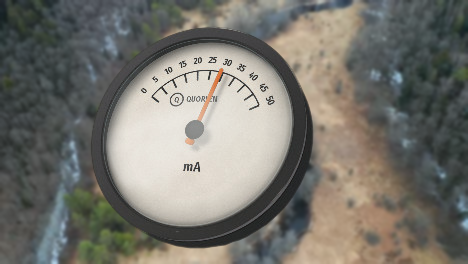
**30** mA
